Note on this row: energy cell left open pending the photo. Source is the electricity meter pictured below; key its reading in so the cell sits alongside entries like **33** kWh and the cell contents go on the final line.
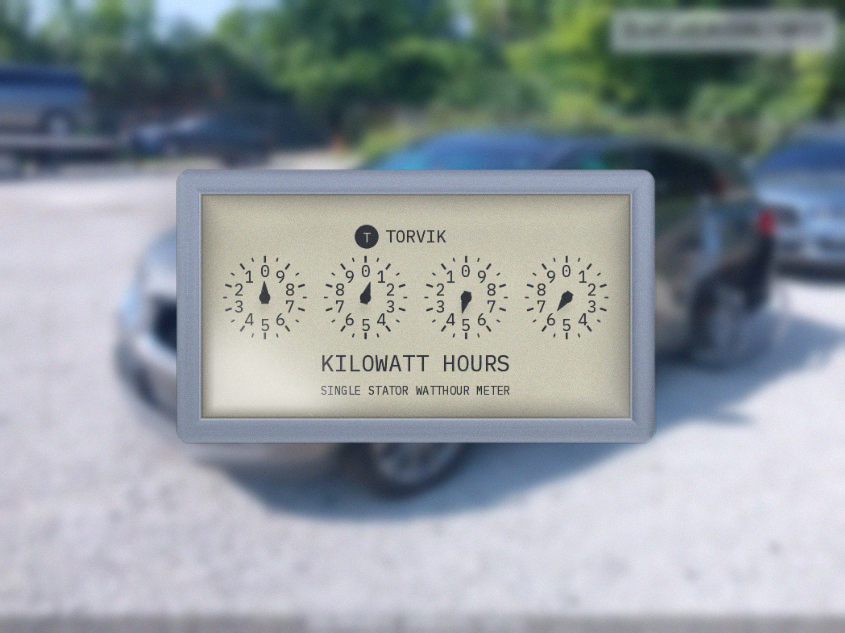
**46** kWh
